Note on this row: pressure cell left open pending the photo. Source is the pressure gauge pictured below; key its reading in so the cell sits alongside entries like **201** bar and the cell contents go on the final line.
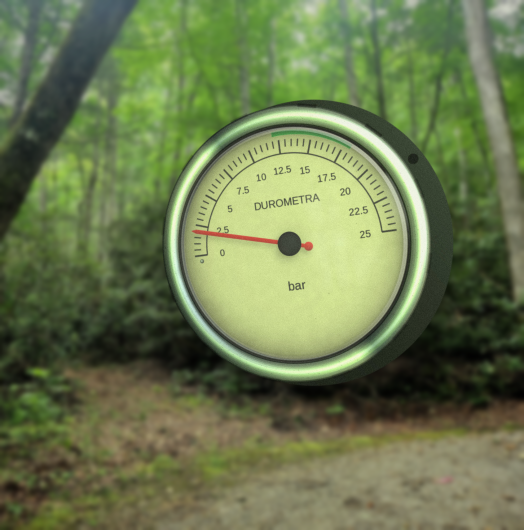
**2** bar
